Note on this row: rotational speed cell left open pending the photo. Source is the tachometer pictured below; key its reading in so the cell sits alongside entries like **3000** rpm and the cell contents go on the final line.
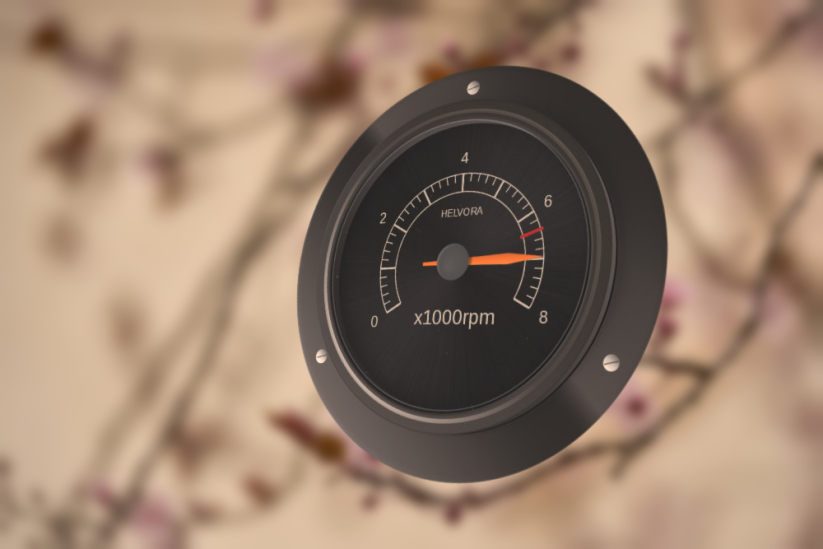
**7000** rpm
